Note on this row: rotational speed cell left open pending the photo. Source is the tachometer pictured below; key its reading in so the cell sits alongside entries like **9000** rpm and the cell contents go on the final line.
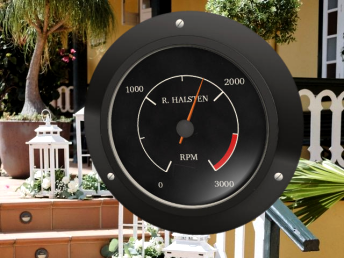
**1750** rpm
